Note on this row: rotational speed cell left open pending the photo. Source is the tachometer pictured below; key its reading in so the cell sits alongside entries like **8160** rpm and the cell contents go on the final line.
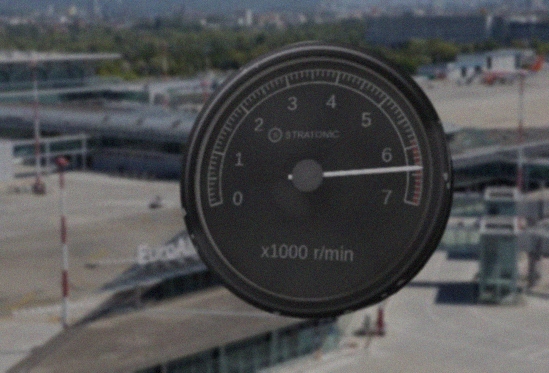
**6400** rpm
